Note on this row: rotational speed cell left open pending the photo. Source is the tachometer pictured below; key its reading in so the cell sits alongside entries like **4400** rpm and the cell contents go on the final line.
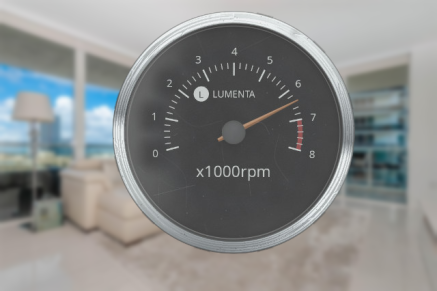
**6400** rpm
